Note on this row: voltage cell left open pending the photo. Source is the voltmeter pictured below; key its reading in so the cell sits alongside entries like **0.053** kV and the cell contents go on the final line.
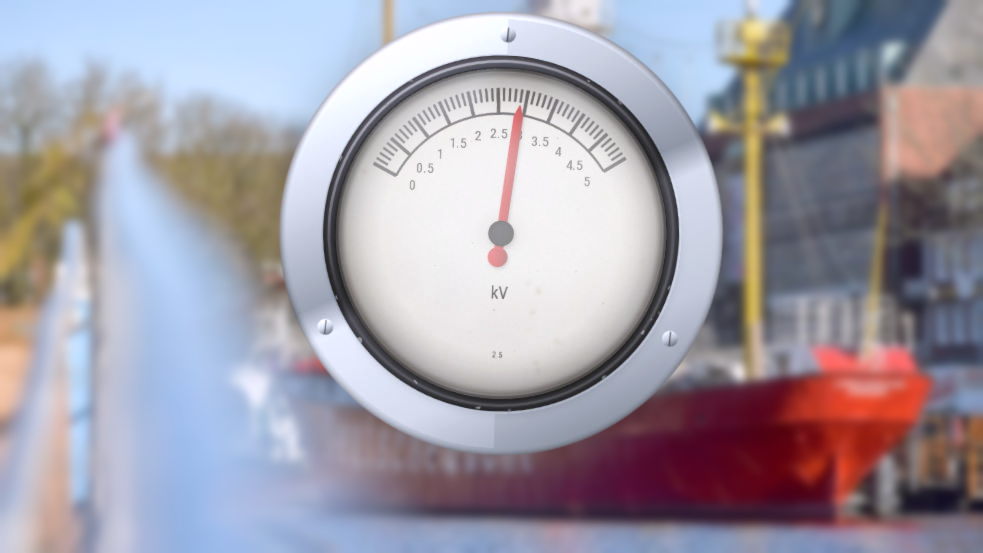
**2.9** kV
